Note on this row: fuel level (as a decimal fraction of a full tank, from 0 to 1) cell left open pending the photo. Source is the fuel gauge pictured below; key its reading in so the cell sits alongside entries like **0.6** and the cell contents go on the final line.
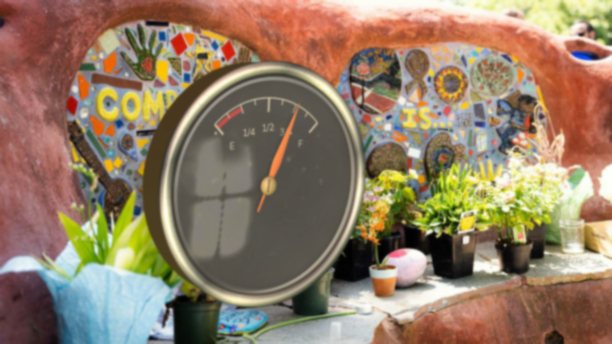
**0.75**
